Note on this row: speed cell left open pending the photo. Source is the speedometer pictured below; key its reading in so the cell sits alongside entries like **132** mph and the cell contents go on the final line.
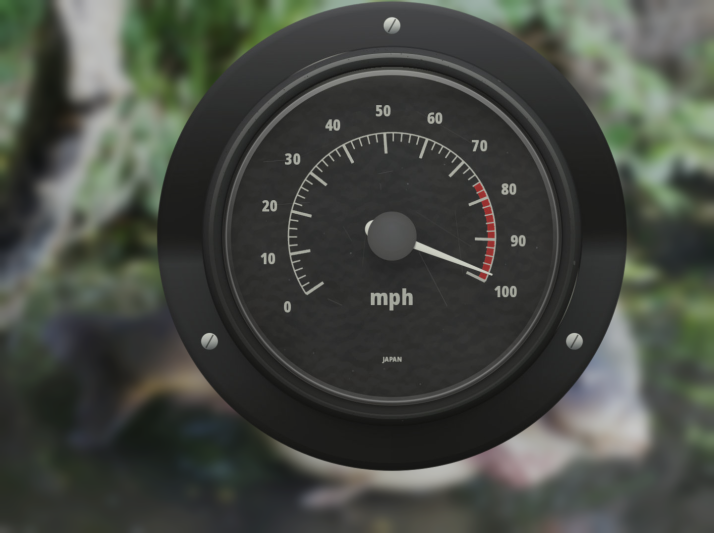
**98** mph
